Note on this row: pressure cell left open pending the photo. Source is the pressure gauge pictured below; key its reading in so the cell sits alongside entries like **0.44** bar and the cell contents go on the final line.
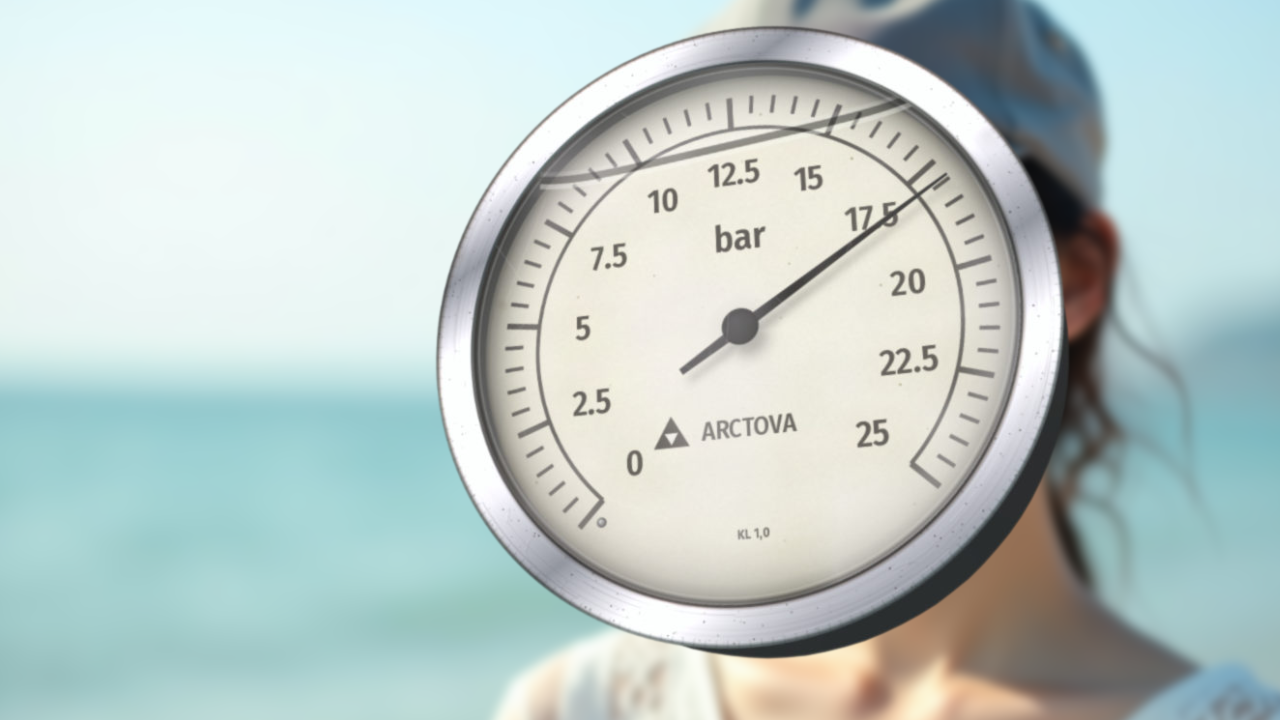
**18** bar
